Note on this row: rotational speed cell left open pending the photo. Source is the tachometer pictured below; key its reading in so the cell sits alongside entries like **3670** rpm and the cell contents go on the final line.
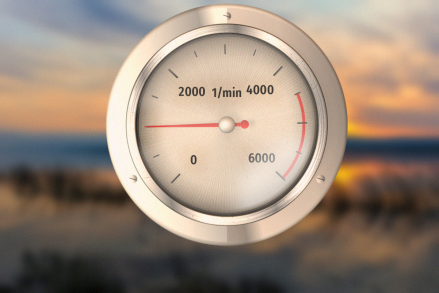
**1000** rpm
